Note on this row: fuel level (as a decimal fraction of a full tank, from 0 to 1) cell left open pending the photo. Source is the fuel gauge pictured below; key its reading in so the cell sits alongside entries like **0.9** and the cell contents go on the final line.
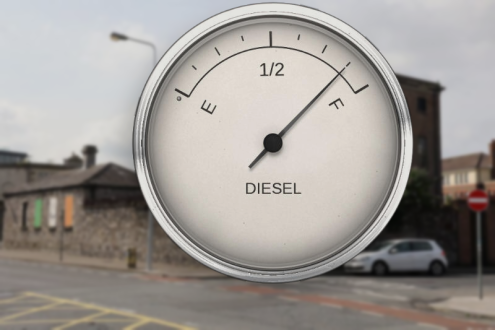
**0.875**
